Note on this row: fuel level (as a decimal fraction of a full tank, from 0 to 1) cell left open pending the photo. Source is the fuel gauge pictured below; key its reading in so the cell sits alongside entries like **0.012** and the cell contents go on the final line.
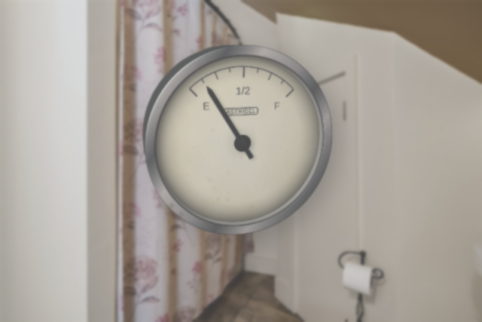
**0.125**
